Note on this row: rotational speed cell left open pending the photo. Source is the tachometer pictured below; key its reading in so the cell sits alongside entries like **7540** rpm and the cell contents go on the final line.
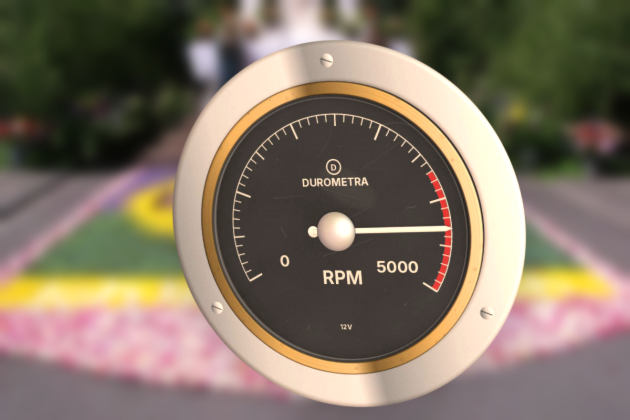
**4300** rpm
